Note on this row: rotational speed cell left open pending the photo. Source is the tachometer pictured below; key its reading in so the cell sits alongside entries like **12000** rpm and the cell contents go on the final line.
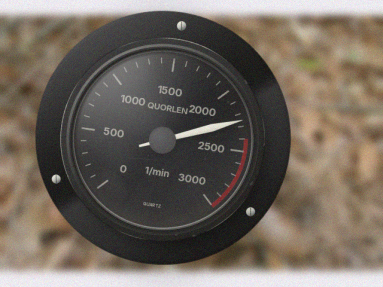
**2250** rpm
